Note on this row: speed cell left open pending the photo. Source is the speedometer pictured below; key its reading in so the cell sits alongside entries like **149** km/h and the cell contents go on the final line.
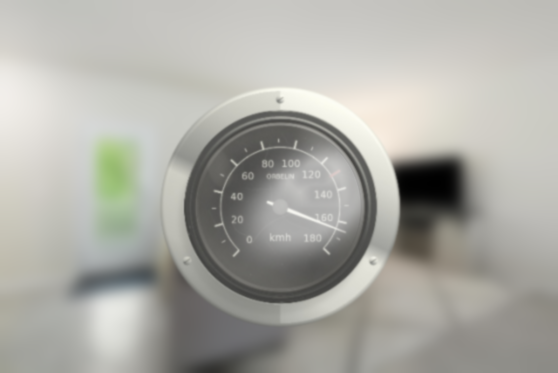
**165** km/h
